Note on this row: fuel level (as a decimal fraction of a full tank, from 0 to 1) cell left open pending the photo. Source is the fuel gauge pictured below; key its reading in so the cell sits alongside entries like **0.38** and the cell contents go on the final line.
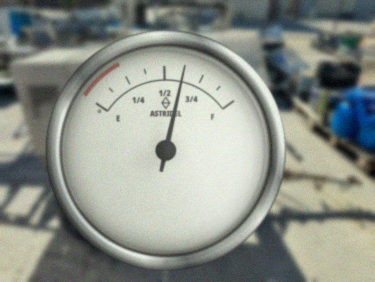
**0.625**
